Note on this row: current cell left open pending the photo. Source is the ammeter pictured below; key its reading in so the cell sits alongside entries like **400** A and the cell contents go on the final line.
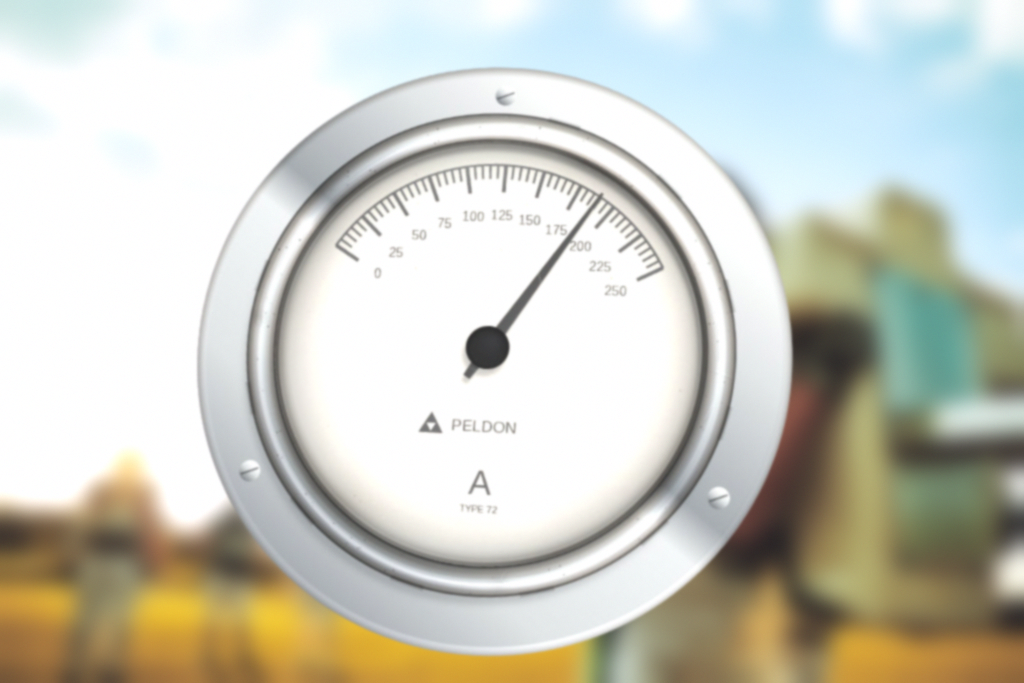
**190** A
